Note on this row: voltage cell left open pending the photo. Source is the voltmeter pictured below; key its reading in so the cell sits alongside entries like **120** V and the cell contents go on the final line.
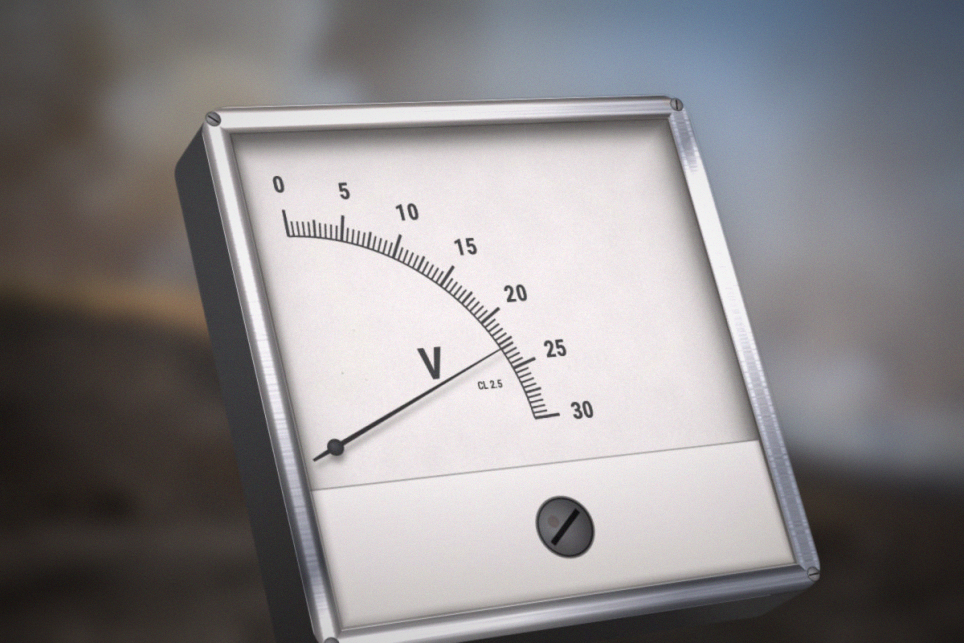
**23** V
